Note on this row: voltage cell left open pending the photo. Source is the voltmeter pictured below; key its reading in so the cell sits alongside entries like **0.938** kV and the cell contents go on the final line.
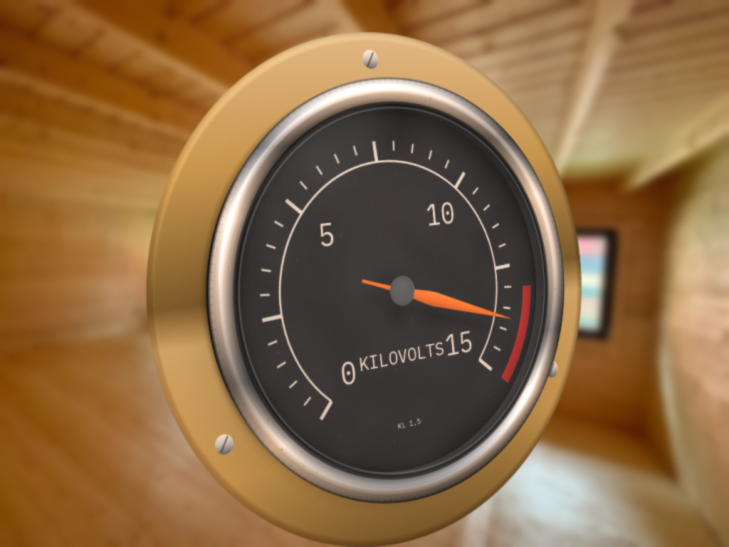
**13.75** kV
